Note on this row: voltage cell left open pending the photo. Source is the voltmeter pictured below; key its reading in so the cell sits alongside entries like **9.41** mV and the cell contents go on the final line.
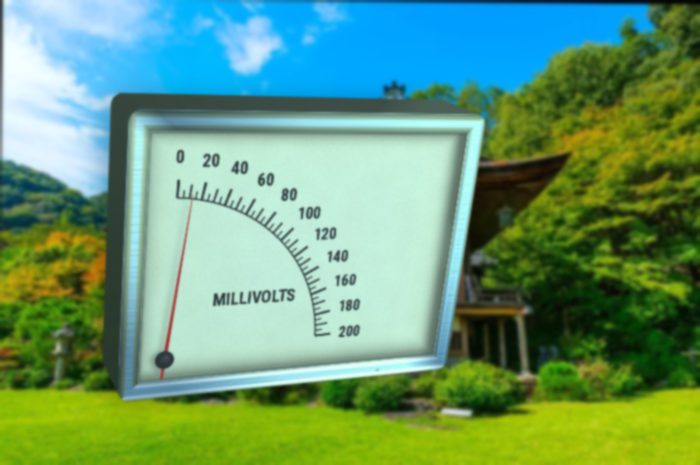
**10** mV
